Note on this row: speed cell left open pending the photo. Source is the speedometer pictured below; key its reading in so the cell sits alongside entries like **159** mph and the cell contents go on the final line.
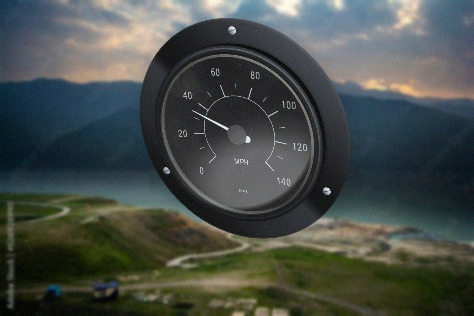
**35** mph
